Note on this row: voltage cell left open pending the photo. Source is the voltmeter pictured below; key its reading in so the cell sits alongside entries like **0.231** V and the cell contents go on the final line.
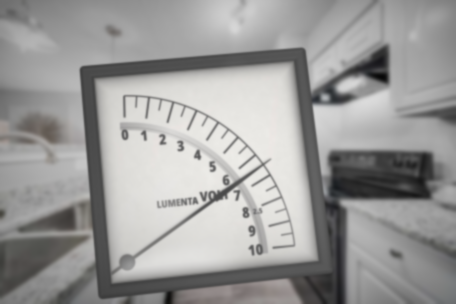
**6.5** V
